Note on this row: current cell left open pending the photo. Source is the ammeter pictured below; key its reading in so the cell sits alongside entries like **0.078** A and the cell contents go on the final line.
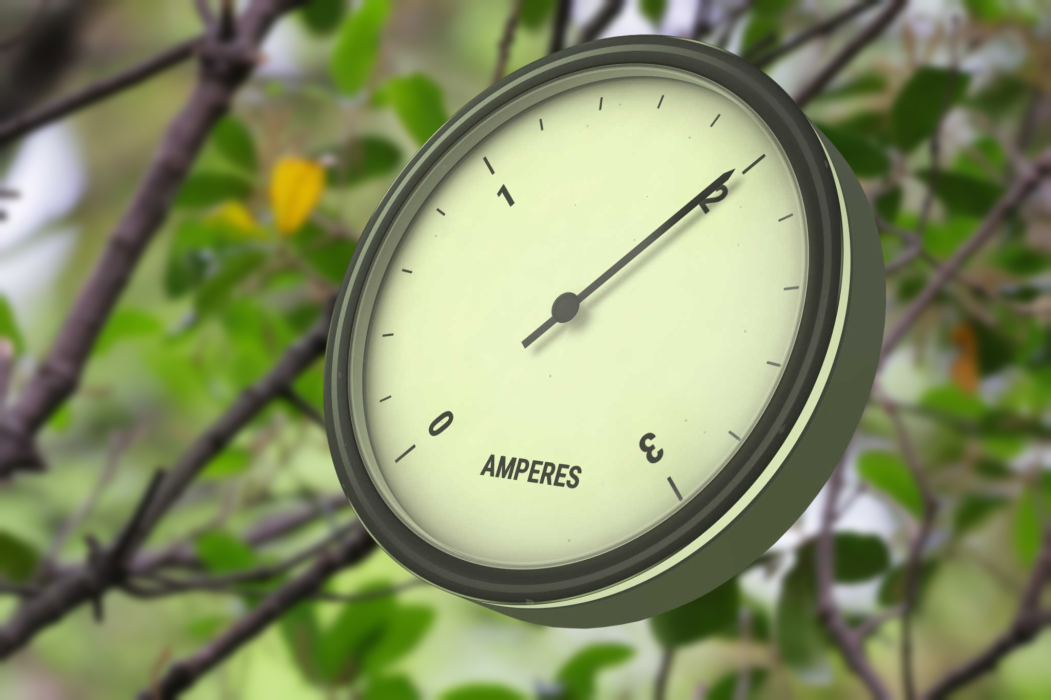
**2** A
